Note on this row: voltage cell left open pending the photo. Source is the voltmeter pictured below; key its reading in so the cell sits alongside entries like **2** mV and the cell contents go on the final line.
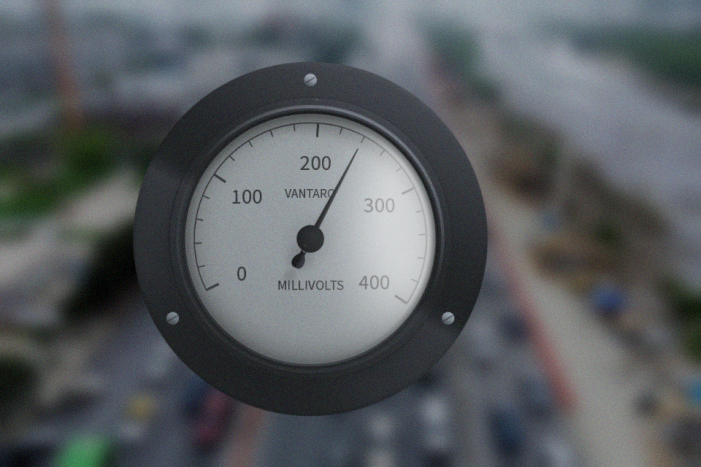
**240** mV
